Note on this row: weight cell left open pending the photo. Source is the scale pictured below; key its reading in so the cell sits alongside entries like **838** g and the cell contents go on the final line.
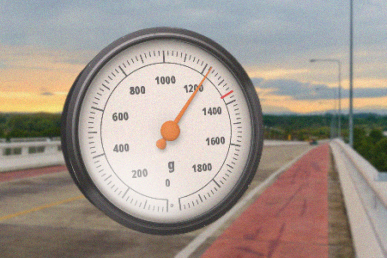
**1220** g
